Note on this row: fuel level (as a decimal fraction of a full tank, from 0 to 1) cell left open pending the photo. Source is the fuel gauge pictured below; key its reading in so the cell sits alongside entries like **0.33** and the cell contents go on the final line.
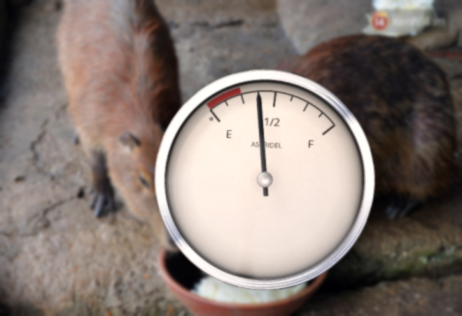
**0.375**
